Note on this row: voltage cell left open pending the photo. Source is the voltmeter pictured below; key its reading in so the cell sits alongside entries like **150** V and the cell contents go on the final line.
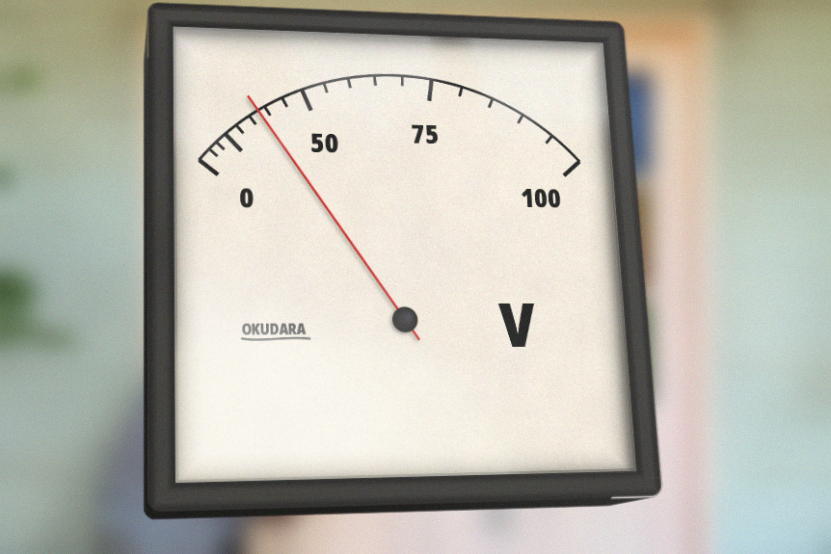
**37.5** V
